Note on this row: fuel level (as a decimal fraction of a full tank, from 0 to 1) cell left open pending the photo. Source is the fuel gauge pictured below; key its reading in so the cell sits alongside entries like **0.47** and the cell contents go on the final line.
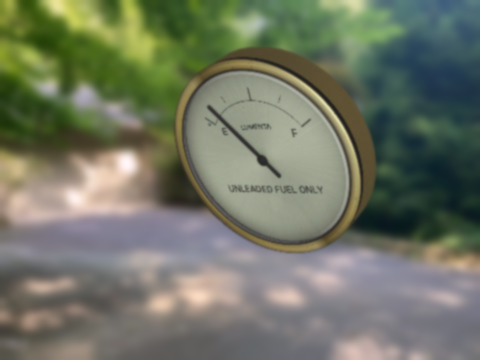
**0.125**
